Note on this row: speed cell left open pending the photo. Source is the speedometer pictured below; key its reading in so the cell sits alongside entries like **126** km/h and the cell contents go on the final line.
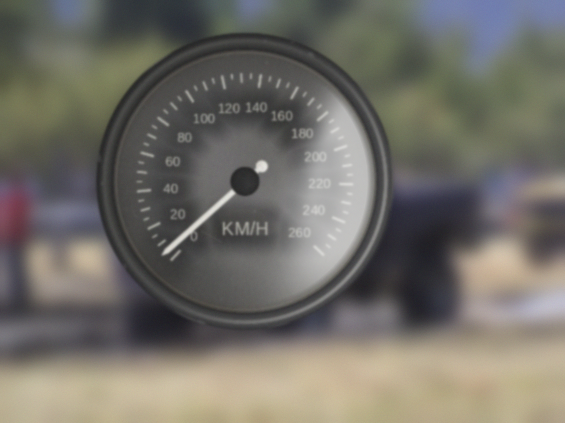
**5** km/h
